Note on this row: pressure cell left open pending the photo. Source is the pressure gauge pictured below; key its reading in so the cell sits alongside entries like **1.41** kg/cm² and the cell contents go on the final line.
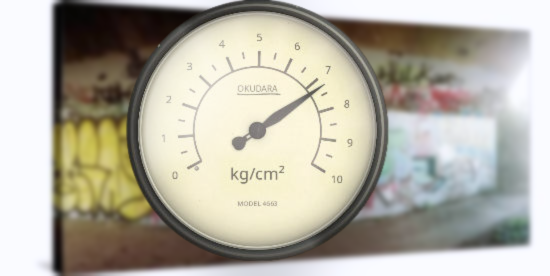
**7.25** kg/cm²
